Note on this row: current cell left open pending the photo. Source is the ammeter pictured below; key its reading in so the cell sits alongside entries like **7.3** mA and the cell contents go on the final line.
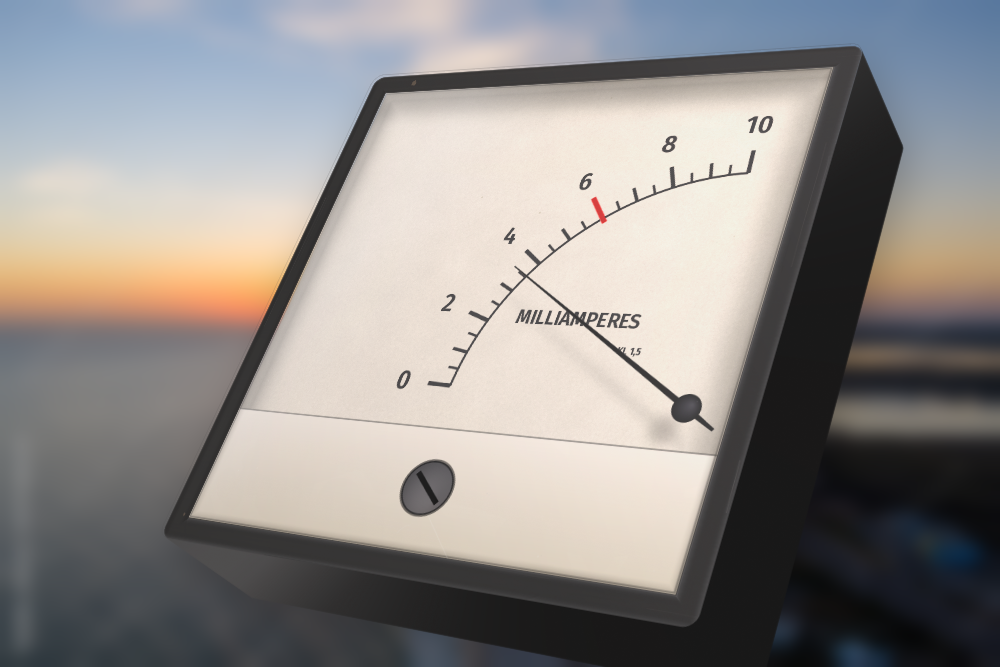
**3.5** mA
